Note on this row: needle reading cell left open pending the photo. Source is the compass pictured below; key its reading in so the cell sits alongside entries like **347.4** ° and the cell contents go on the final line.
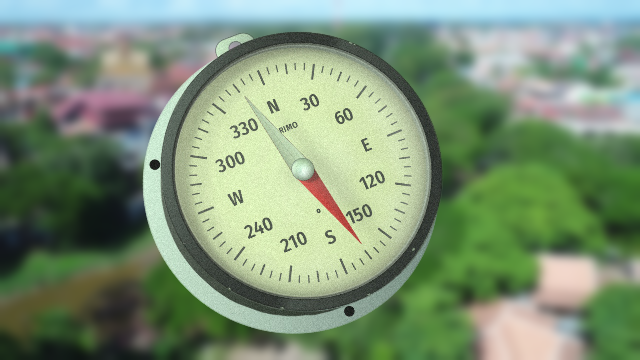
**165** °
